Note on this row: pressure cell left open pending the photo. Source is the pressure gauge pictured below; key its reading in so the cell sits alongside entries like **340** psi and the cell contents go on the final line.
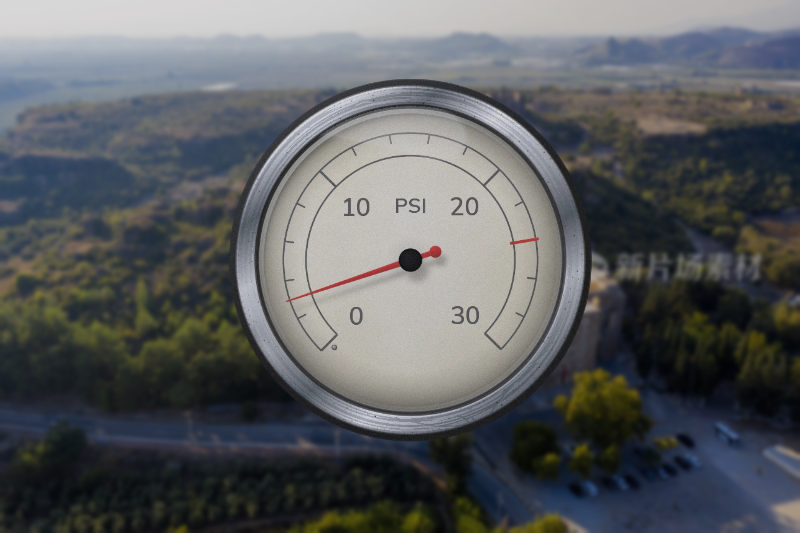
**3** psi
